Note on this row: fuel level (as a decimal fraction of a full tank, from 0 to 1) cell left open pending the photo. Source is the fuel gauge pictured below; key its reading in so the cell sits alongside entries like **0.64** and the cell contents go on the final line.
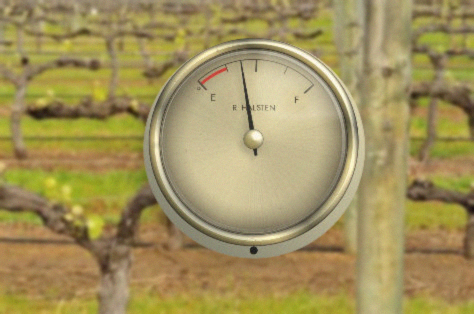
**0.375**
